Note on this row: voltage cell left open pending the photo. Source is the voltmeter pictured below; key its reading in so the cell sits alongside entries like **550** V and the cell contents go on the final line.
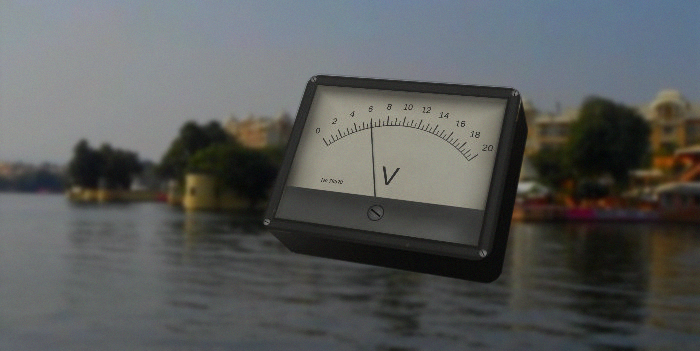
**6** V
